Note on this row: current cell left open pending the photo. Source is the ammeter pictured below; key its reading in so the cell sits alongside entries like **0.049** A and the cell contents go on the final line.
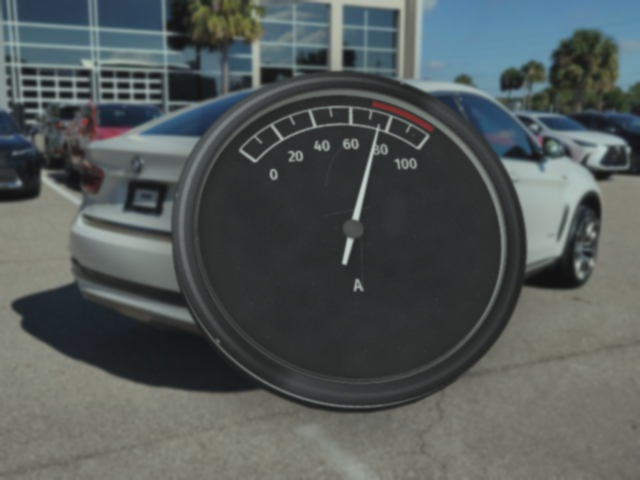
**75** A
